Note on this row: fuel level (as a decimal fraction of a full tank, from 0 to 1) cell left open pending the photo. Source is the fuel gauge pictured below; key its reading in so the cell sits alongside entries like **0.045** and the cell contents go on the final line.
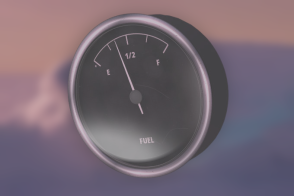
**0.375**
